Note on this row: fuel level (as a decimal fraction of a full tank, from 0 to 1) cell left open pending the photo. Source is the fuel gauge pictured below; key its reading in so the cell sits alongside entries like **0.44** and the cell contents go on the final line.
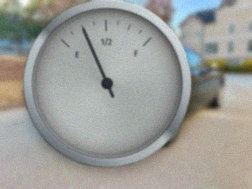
**0.25**
